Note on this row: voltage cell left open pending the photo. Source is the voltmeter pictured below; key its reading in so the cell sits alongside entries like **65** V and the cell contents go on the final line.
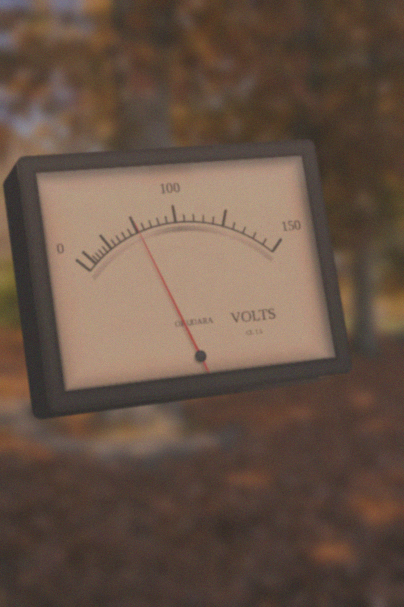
**75** V
